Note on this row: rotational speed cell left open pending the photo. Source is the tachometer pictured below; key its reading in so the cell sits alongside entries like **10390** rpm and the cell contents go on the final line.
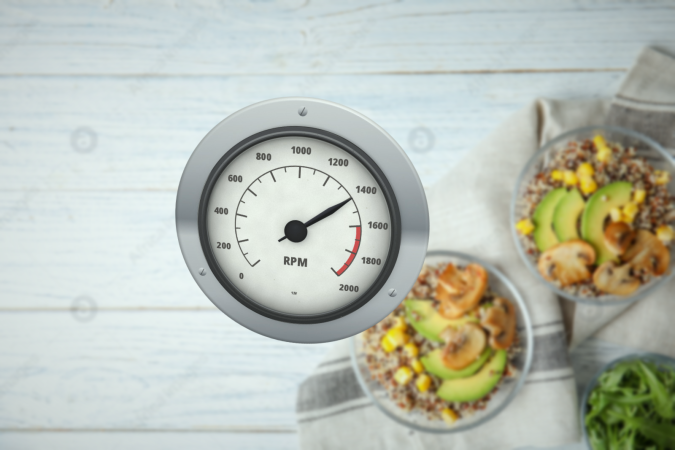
**1400** rpm
